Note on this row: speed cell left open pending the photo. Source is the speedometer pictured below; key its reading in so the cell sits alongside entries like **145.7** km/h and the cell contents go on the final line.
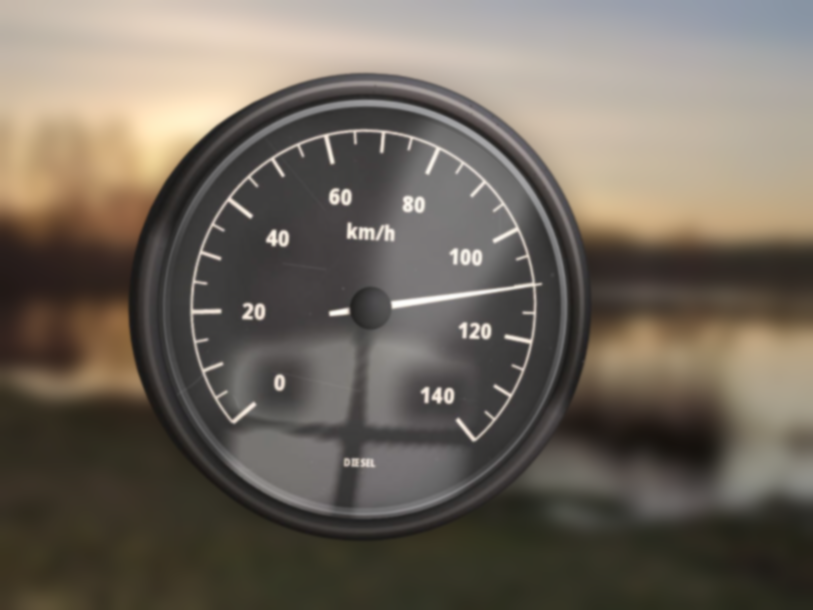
**110** km/h
